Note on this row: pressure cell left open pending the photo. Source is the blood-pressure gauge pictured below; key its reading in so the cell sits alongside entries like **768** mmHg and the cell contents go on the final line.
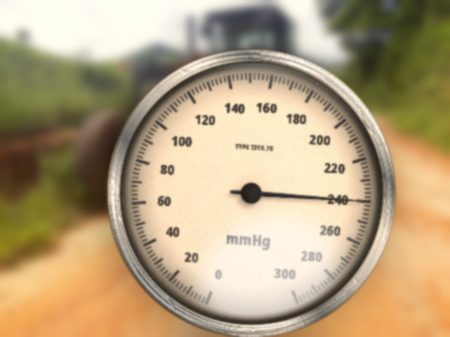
**240** mmHg
